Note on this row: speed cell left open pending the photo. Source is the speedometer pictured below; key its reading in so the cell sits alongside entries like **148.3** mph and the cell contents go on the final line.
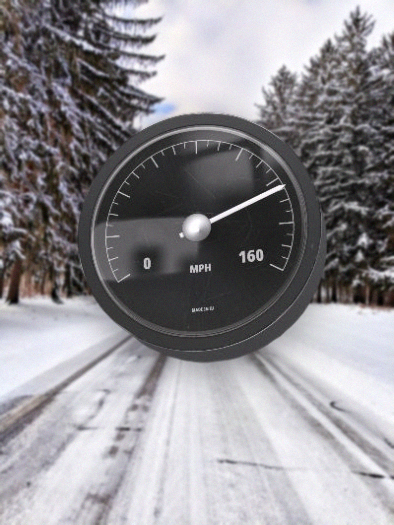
**125** mph
